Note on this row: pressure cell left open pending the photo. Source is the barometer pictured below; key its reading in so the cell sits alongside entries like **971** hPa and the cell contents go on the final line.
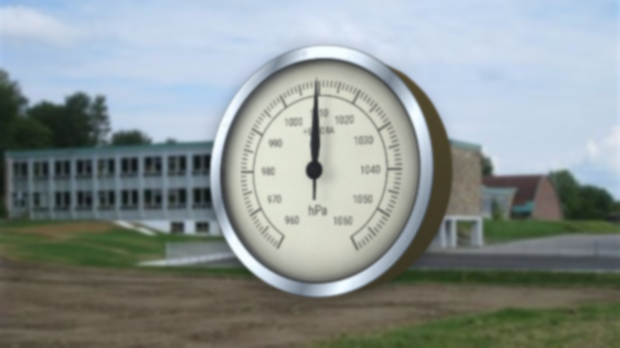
**1010** hPa
